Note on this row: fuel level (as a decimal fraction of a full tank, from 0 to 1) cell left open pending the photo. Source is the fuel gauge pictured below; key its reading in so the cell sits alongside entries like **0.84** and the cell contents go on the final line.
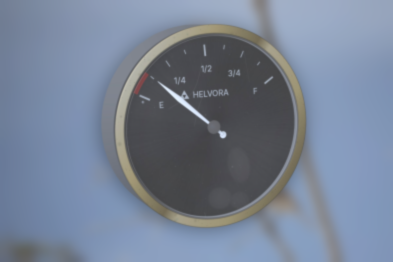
**0.125**
